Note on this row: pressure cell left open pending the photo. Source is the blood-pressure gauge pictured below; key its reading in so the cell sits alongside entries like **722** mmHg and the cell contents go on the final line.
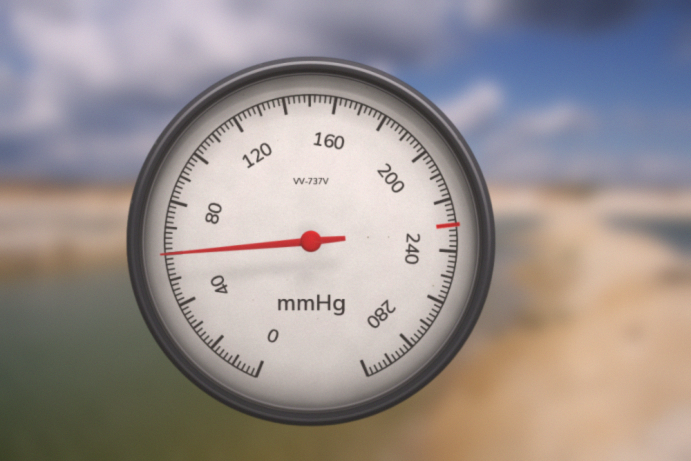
**60** mmHg
